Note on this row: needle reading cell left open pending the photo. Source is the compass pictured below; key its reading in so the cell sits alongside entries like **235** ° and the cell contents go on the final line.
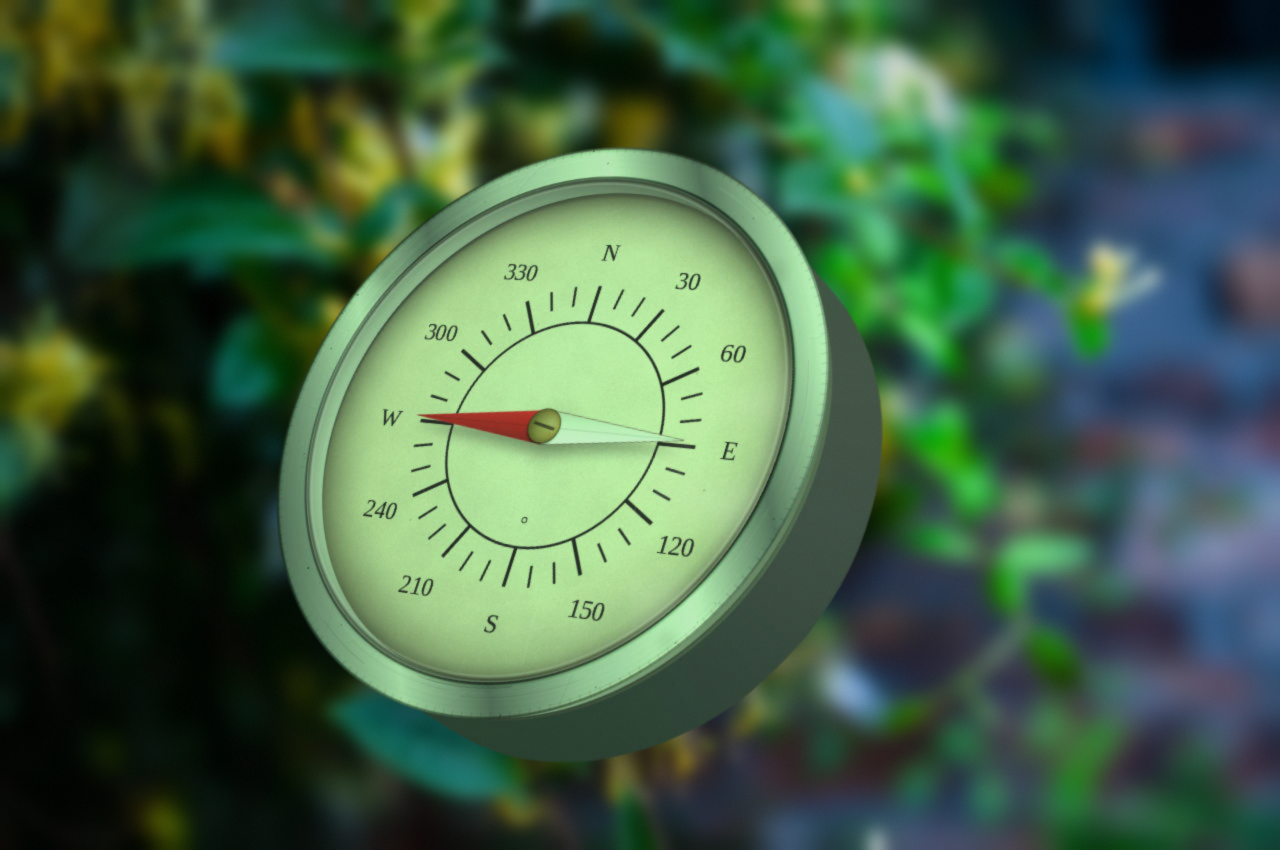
**270** °
